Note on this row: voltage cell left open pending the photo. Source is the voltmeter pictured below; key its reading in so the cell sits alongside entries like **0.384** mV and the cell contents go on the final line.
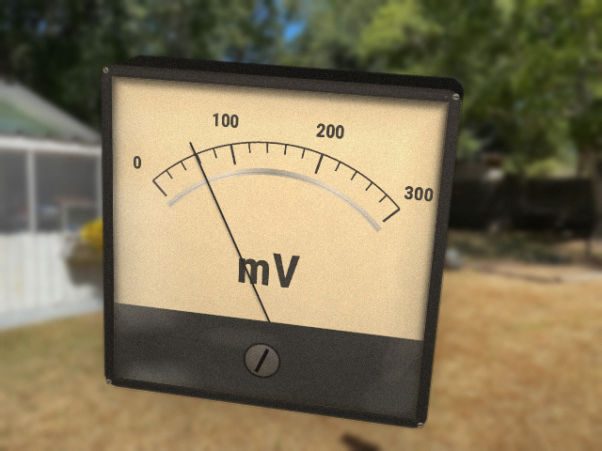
**60** mV
